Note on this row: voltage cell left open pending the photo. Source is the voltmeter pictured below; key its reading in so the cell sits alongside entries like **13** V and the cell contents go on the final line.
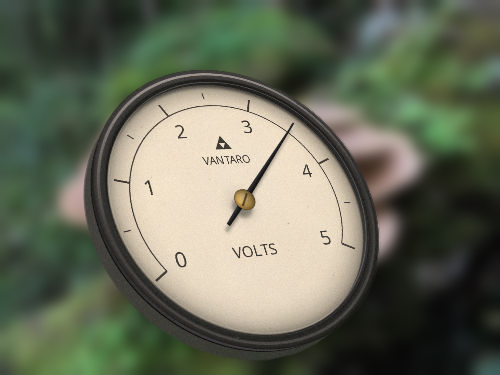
**3.5** V
